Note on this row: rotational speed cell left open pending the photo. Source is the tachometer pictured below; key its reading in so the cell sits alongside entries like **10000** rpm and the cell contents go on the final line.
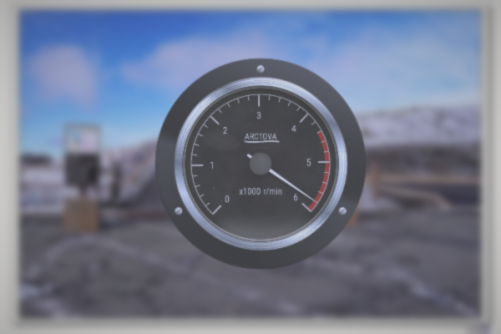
**5800** rpm
